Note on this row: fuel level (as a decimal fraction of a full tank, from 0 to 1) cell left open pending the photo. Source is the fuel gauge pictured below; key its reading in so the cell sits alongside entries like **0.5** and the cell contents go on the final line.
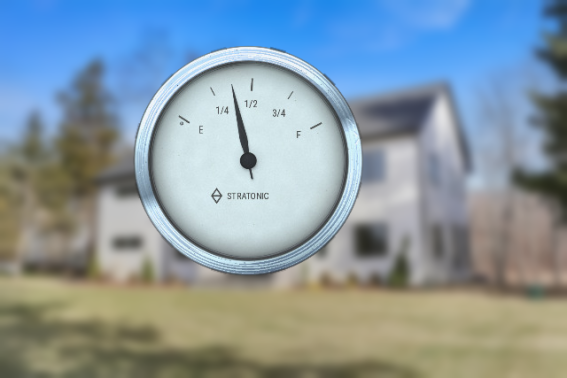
**0.375**
